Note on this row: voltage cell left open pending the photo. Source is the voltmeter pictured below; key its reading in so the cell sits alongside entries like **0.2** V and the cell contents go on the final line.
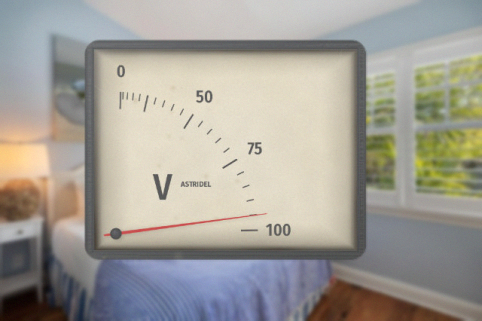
**95** V
